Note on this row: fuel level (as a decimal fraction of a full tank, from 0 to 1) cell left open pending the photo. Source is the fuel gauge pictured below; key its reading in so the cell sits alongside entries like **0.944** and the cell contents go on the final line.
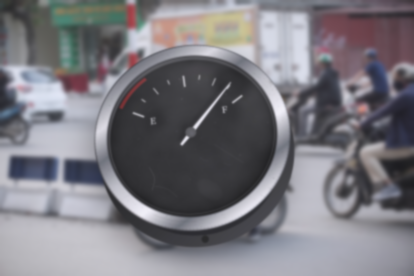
**0.875**
